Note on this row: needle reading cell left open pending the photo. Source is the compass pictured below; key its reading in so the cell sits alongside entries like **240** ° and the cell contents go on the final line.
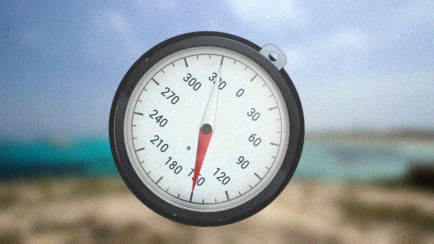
**150** °
